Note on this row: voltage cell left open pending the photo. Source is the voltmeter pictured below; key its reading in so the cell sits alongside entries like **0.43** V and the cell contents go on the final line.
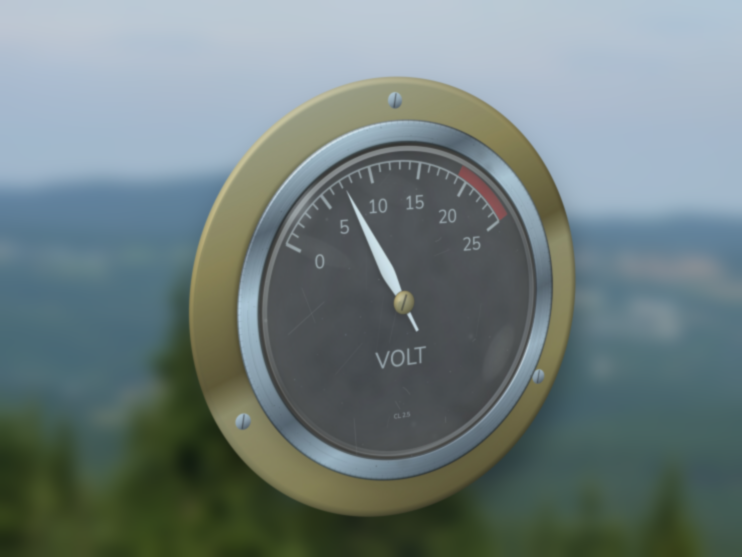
**7** V
